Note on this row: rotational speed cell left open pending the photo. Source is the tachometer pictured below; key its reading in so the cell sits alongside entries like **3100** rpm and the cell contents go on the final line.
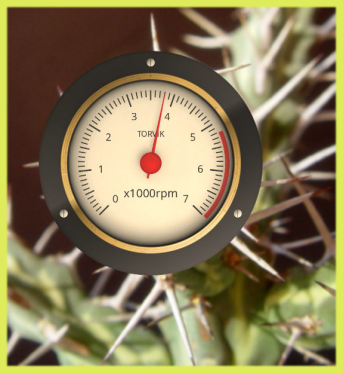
**3800** rpm
